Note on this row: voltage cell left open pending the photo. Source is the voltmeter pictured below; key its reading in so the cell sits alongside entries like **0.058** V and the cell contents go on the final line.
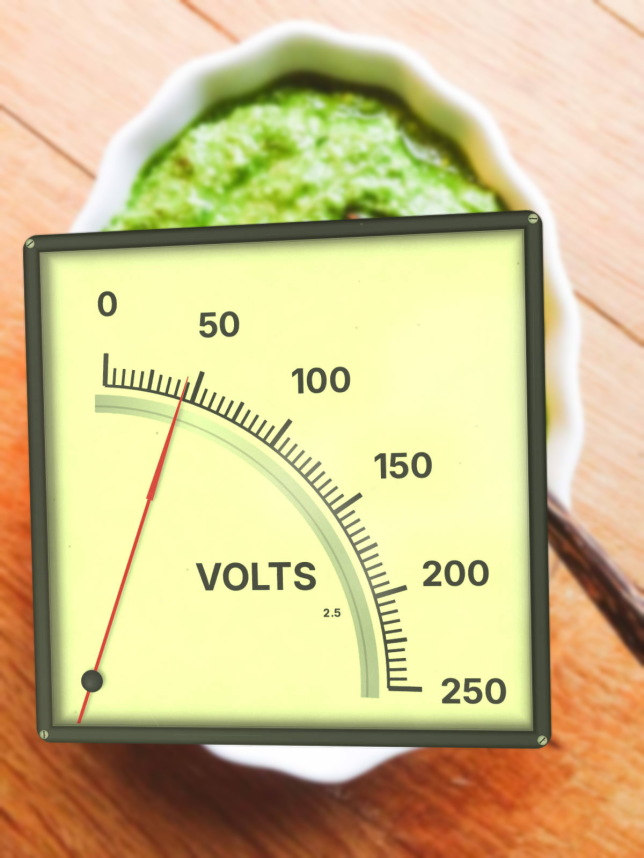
**45** V
